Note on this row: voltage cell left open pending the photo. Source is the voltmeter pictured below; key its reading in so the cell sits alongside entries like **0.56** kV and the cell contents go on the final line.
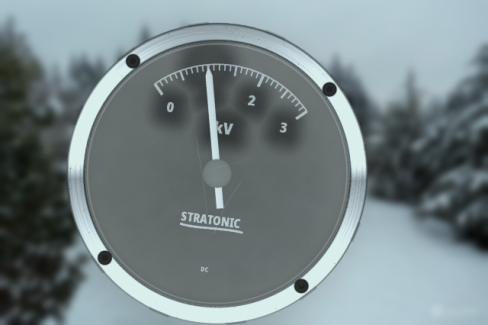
**1** kV
